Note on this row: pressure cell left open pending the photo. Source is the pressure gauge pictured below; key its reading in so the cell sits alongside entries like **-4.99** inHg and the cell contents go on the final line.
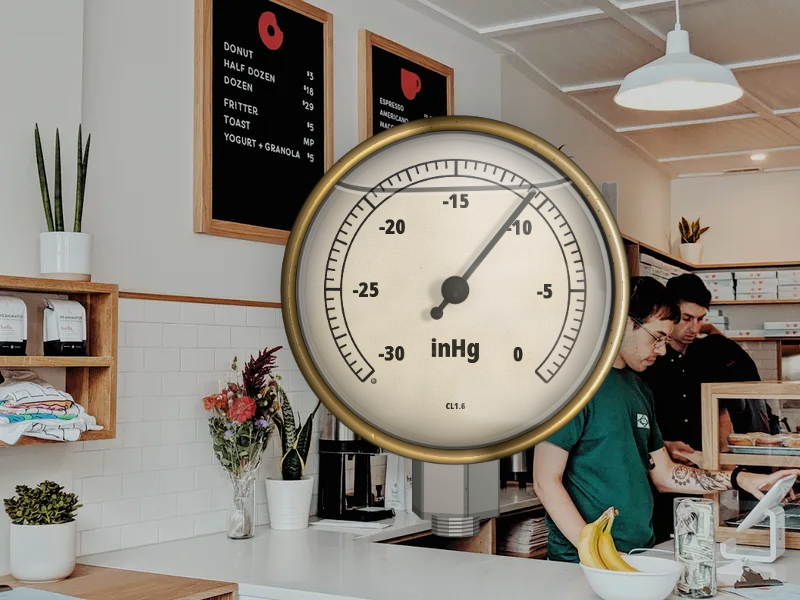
**-10.75** inHg
